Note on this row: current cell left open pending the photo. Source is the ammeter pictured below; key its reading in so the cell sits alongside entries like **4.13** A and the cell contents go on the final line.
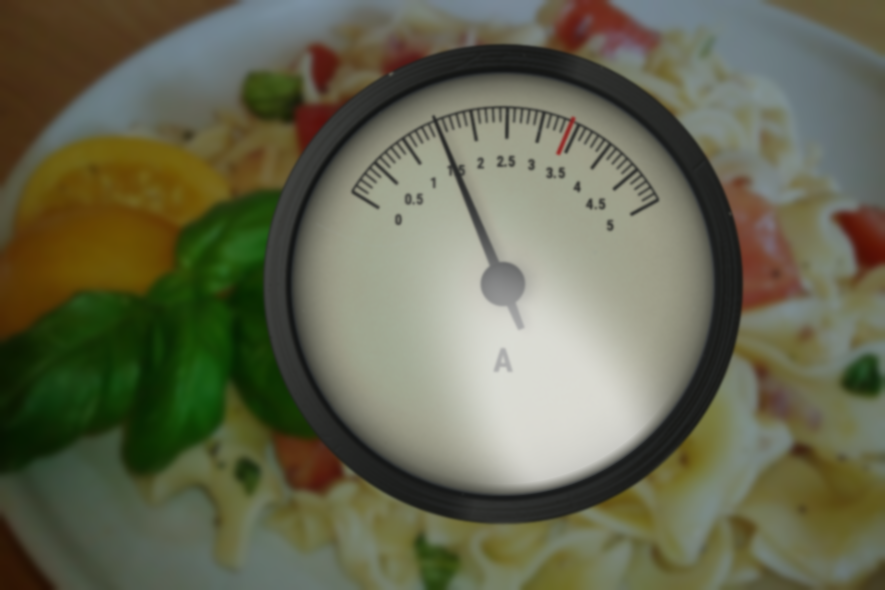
**1.5** A
